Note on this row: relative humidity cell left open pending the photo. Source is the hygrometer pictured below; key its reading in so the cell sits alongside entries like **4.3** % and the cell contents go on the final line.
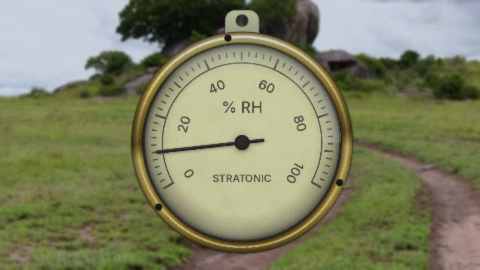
**10** %
